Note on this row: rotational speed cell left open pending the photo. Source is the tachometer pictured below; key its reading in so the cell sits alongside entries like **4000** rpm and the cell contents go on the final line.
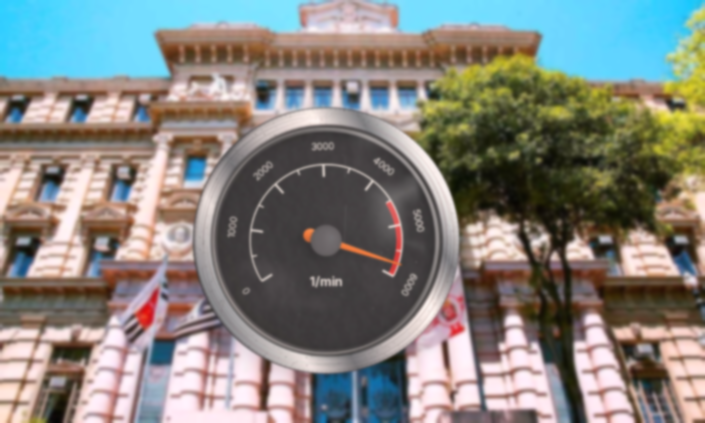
**5750** rpm
